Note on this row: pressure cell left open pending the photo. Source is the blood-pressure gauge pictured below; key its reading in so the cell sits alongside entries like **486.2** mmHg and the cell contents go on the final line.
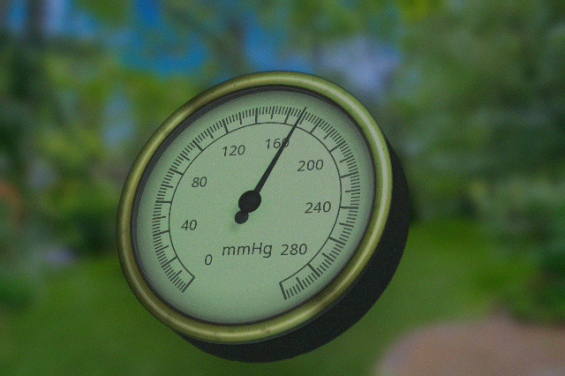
**170** mmHg
